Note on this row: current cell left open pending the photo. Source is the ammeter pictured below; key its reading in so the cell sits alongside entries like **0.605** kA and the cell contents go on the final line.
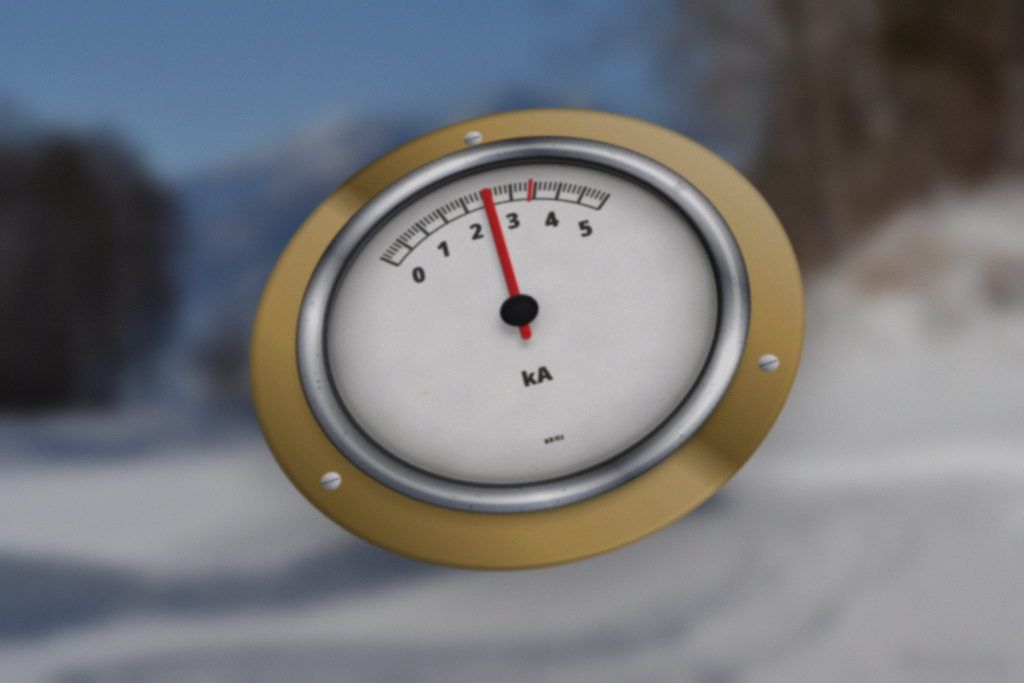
**2.5** kA
